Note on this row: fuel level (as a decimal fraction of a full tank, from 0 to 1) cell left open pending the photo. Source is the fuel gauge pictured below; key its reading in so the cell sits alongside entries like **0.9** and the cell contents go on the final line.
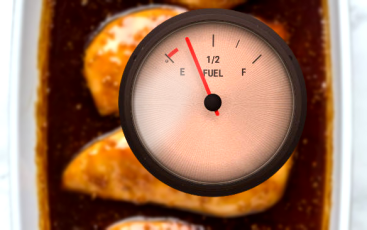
**0.25**
